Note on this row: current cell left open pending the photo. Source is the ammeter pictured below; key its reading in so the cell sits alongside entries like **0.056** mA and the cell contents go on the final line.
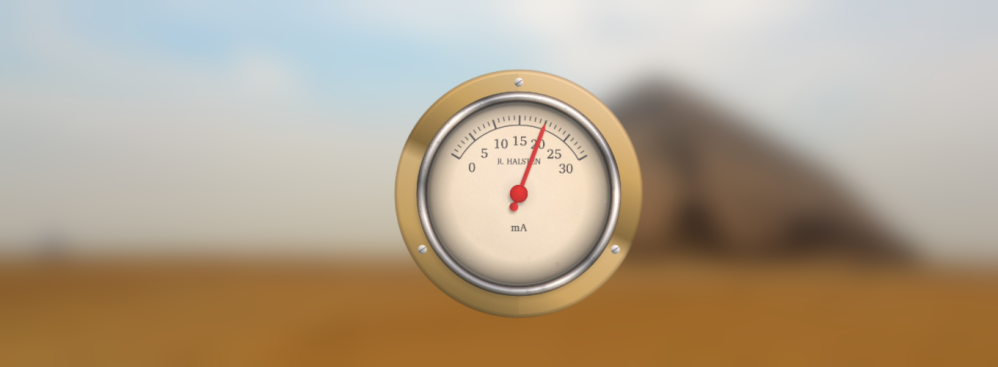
**20** mA
